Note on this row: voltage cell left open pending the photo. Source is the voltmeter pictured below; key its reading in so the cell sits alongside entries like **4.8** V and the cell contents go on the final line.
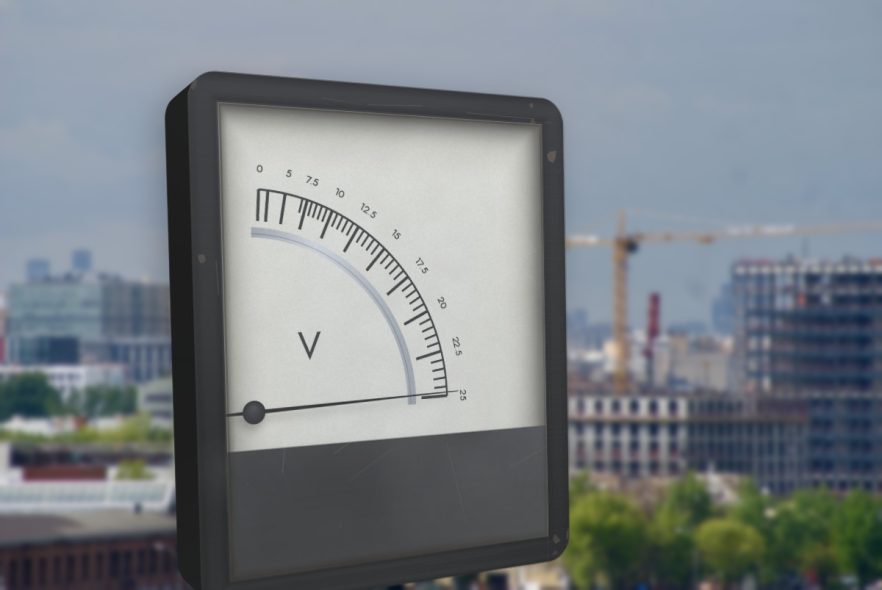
**24.75** V
